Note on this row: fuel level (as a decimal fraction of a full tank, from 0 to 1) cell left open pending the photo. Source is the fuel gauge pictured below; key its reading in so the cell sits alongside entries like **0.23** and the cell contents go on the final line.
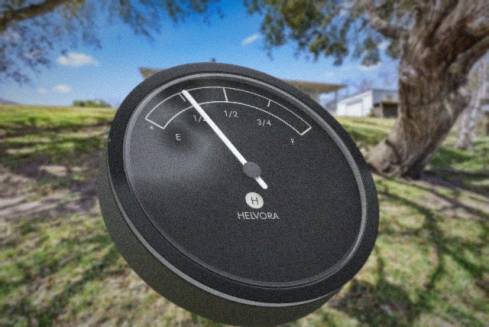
**0.25**
